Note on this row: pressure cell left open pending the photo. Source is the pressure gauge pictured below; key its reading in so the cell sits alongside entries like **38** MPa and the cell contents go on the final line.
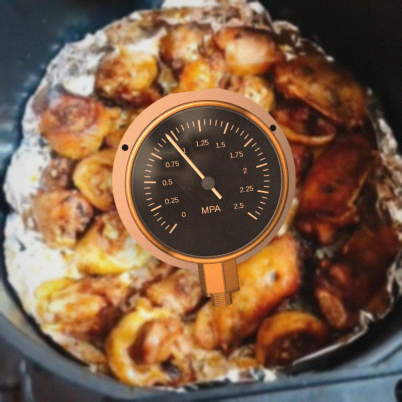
**0.95** MPa
